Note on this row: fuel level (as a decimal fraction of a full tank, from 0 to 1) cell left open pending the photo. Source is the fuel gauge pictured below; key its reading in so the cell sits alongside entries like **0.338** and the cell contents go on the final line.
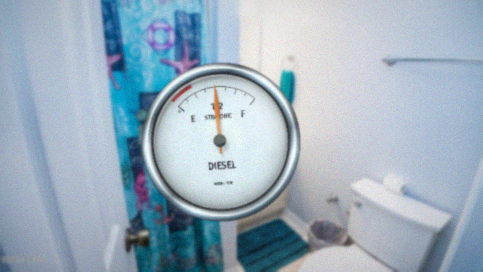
**0.5**
